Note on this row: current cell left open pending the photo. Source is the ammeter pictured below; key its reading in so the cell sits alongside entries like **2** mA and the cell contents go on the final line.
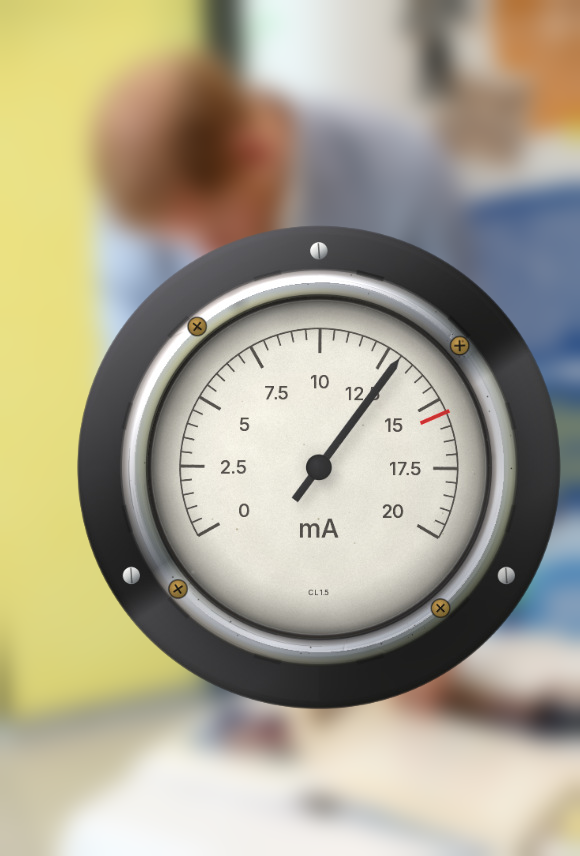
**13** mA
